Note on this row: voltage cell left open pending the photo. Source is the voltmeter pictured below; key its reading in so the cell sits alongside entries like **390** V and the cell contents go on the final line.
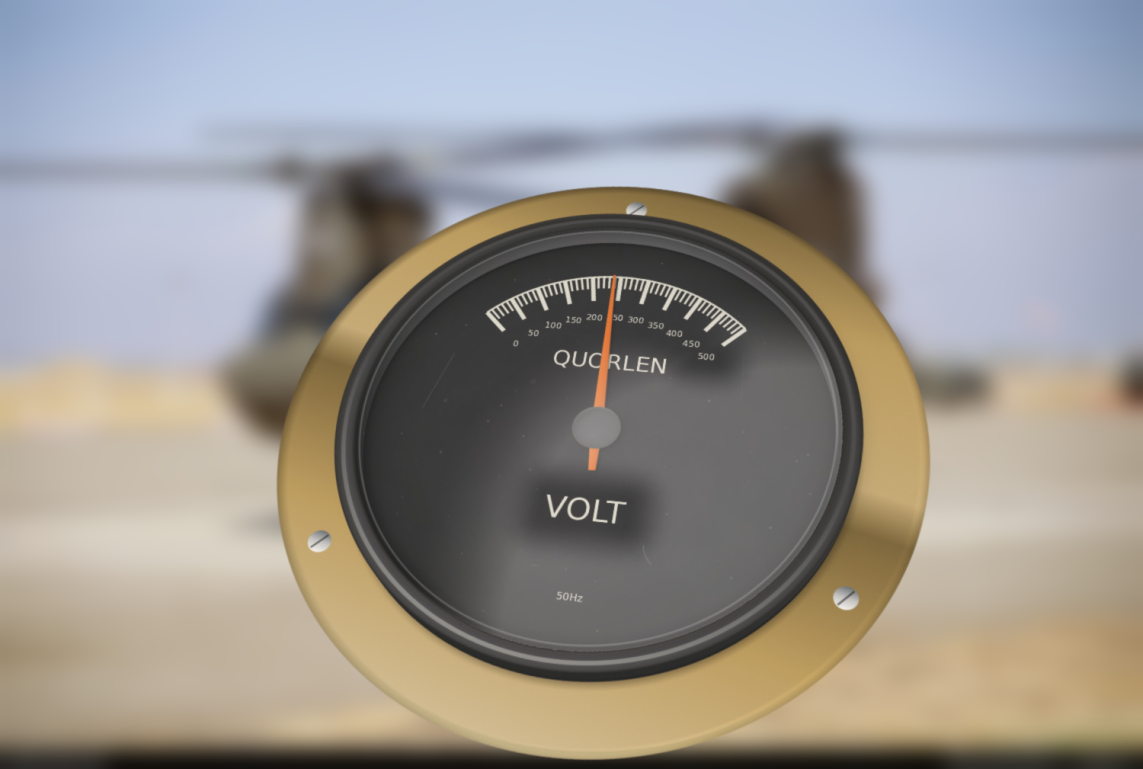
**240** V
